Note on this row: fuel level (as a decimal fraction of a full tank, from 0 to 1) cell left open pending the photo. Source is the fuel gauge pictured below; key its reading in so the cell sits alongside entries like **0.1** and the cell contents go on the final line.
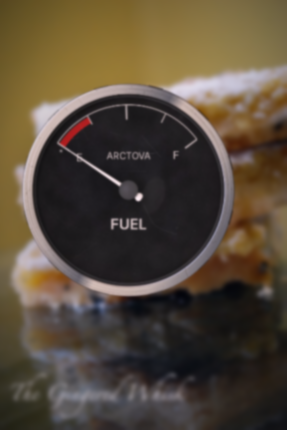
**0**
